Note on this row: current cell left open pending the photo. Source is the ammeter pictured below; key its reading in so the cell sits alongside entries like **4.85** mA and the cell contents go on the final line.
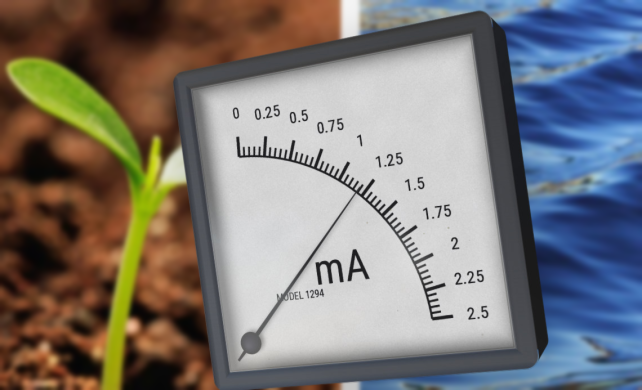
**1.2** mA
